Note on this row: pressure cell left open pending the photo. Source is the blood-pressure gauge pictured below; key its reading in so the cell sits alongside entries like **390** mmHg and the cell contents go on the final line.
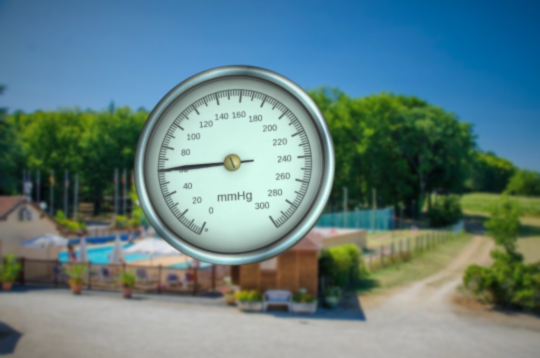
**60** mmHg
